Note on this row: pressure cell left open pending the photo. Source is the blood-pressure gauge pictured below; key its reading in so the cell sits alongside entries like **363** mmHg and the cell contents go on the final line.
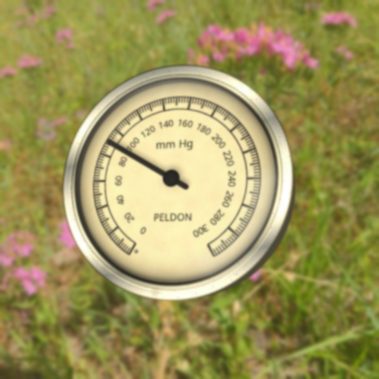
**90** mmHg
